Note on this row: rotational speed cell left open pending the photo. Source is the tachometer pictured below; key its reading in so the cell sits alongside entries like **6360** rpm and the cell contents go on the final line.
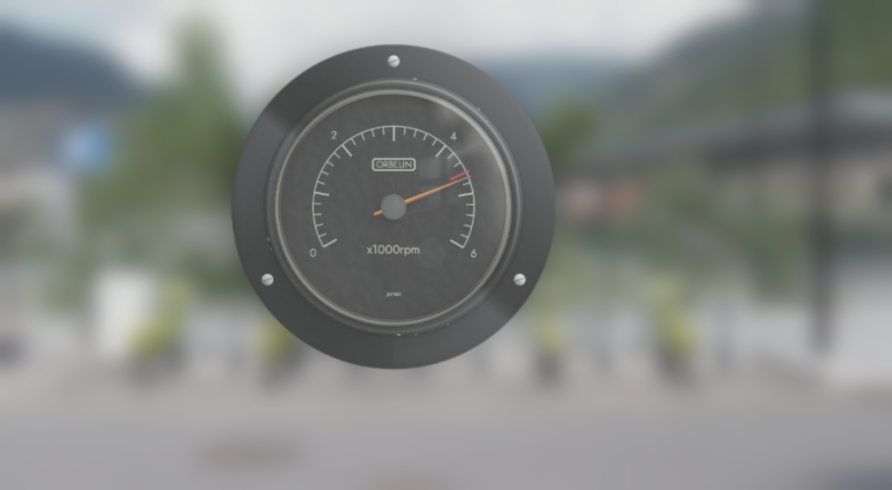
**4700** rpm
